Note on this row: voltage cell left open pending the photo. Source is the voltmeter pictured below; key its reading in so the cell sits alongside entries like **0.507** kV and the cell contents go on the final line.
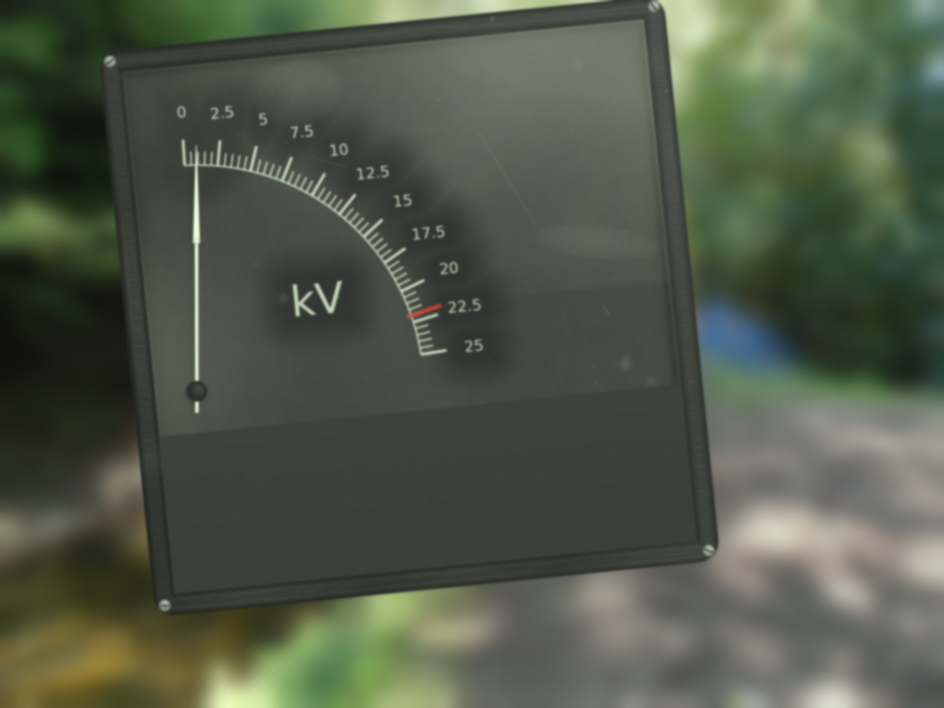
**1** kV
